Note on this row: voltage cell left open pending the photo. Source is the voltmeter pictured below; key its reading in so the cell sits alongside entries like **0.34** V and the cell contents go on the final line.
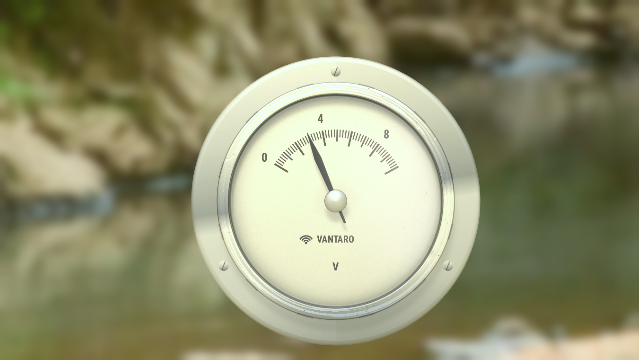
**3** V
